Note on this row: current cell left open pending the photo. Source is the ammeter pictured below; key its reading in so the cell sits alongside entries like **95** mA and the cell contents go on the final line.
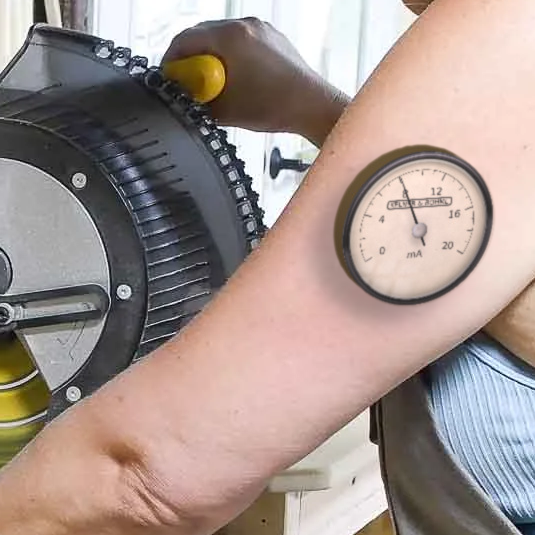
**8** mA
